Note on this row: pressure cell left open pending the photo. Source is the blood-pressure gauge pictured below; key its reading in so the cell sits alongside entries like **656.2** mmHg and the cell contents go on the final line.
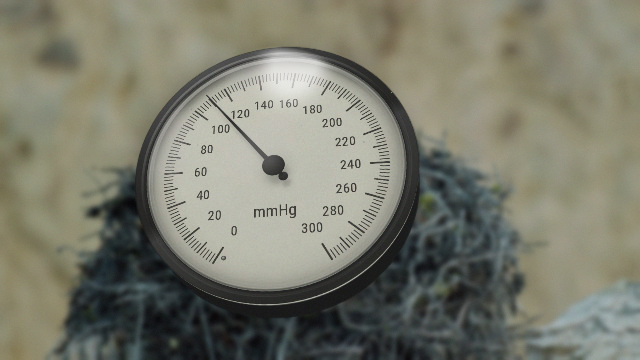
**110** mmHg
